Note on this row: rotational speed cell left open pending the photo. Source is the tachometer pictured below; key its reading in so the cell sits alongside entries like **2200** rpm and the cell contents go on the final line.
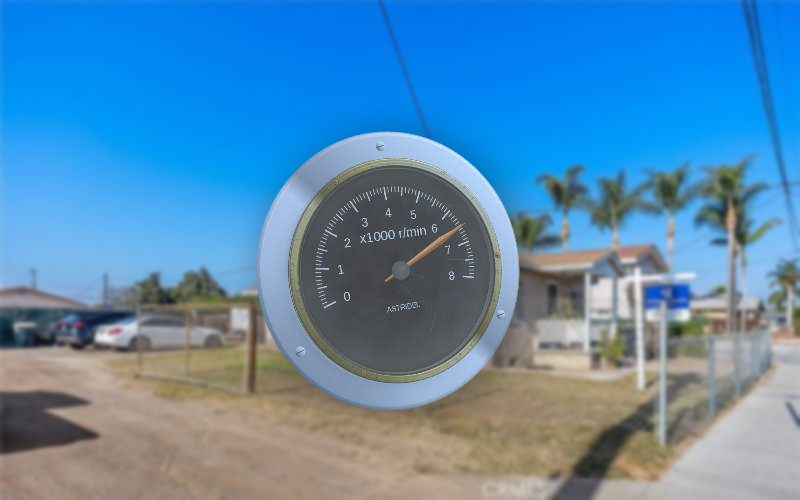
**6500** rpm
